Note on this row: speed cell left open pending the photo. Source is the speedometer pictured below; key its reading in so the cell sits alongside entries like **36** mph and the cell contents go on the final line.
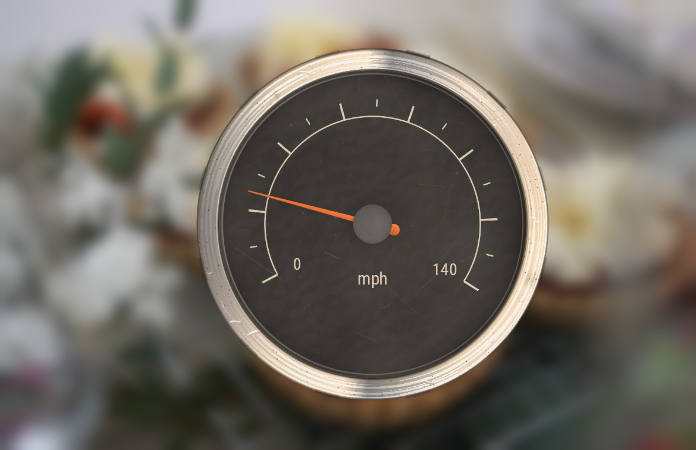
**25** mph
